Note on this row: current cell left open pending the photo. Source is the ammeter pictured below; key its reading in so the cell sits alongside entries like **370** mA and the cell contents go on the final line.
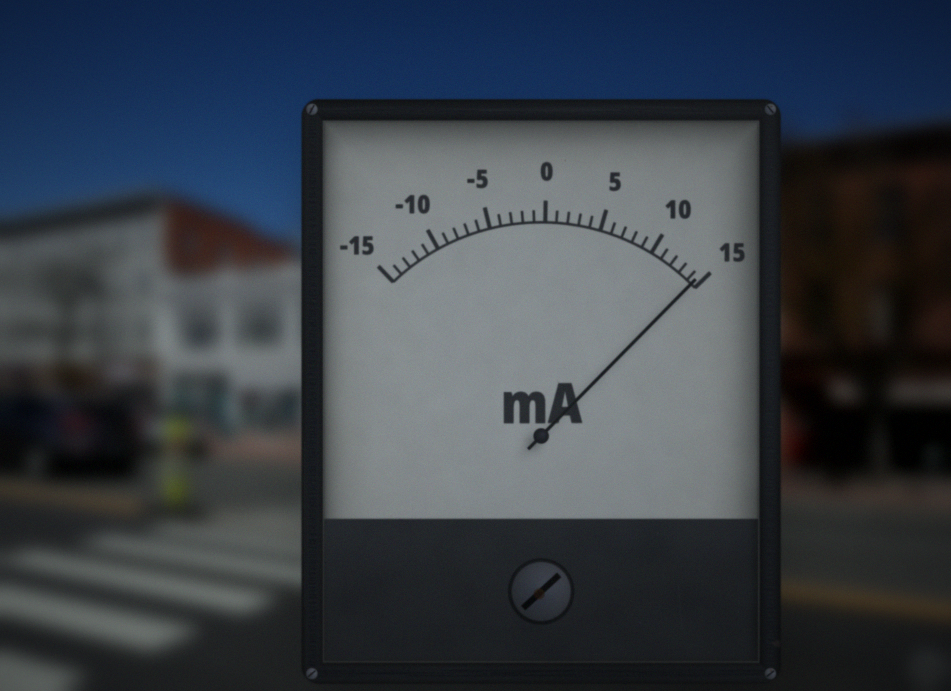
**14.5** mA
